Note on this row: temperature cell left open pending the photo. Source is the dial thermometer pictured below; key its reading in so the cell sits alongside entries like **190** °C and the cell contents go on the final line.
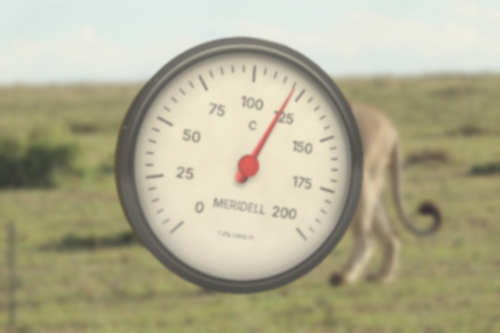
**120** °C
